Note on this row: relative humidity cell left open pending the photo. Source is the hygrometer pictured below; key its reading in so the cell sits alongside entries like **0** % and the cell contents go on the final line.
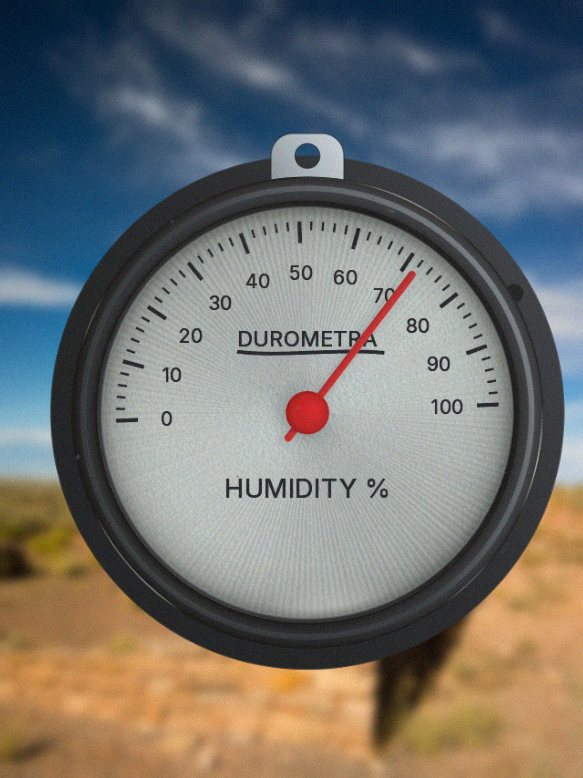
**72** %
